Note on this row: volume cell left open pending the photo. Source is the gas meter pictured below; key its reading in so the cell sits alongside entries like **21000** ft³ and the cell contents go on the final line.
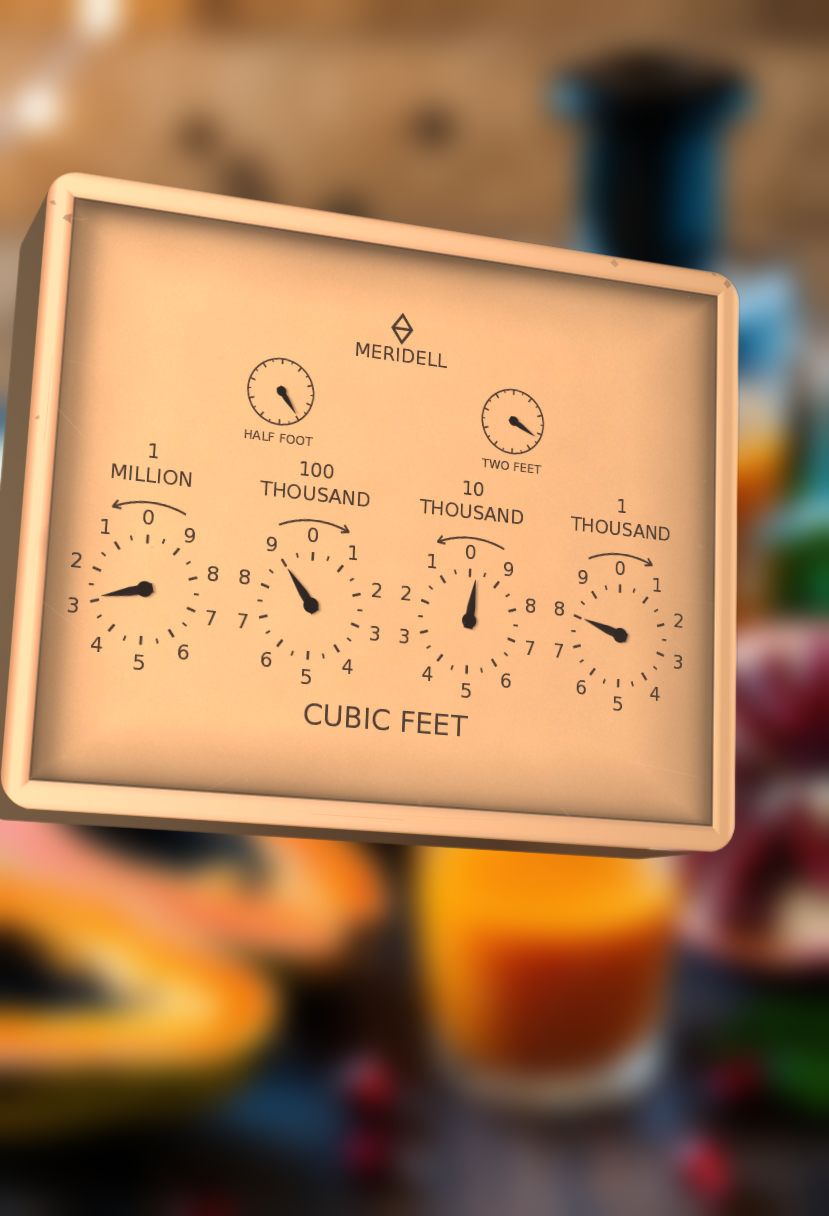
**289800** ft³
